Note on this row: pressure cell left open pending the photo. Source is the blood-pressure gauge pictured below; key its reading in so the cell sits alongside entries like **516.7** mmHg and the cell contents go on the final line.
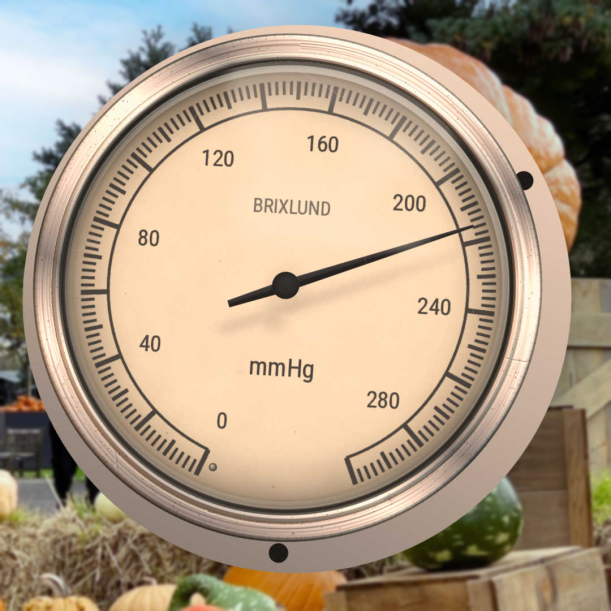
**216** mmHg
